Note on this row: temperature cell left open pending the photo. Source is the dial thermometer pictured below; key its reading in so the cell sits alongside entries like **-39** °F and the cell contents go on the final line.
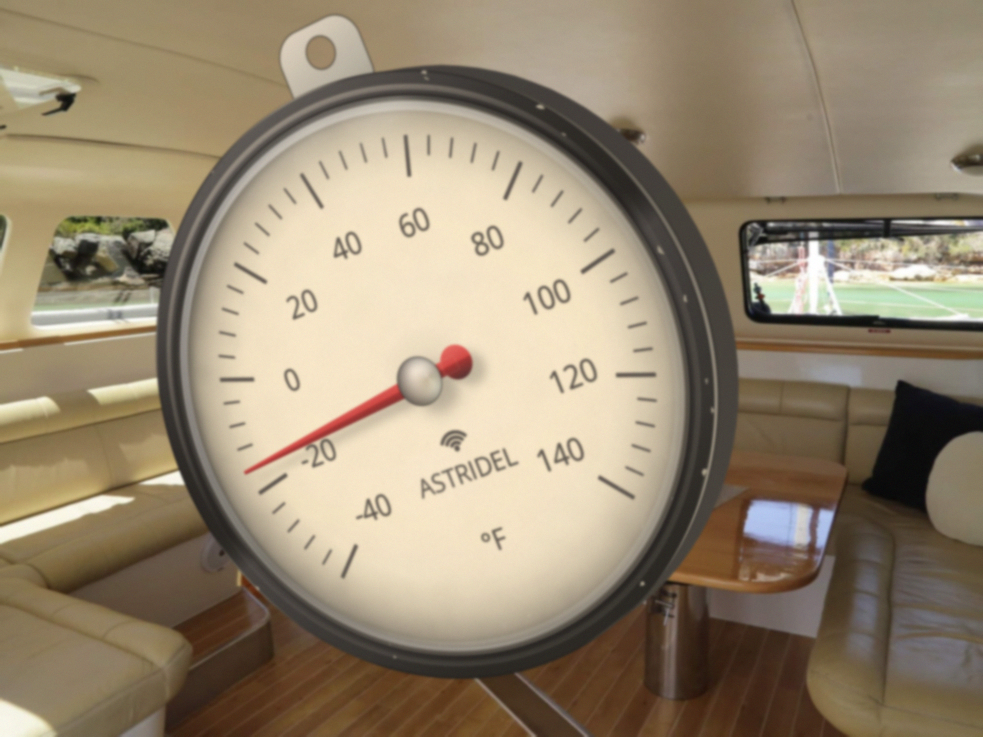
**-16** °F
